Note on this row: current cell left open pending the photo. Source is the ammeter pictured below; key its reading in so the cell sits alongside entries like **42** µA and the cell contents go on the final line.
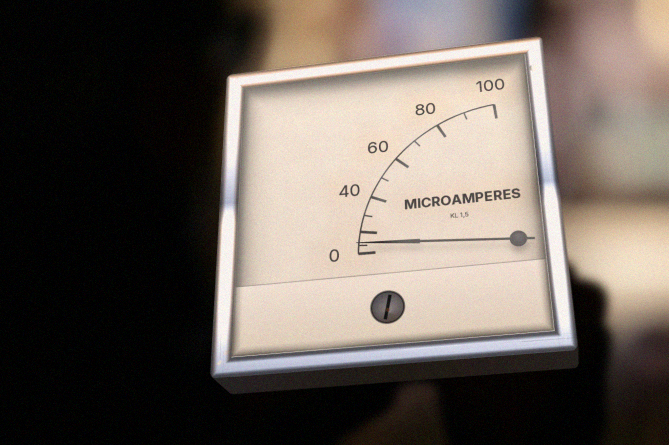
**10** µA
